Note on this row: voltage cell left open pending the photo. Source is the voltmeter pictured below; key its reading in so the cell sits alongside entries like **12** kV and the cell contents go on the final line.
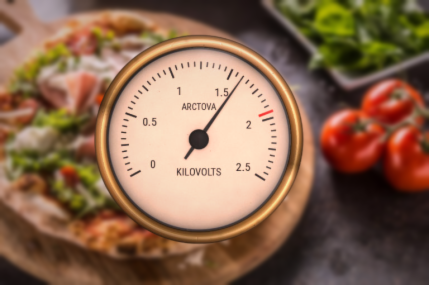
**1.6** kV
